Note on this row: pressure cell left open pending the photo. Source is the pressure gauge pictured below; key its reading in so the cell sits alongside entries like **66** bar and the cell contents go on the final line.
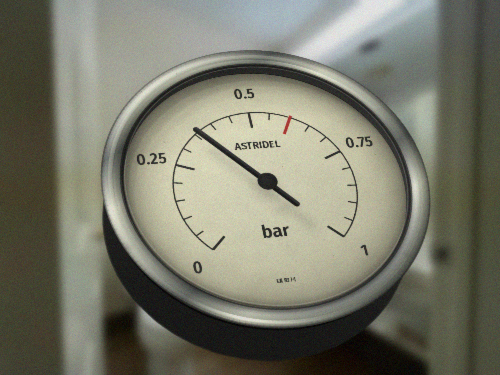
**0.35** bar
